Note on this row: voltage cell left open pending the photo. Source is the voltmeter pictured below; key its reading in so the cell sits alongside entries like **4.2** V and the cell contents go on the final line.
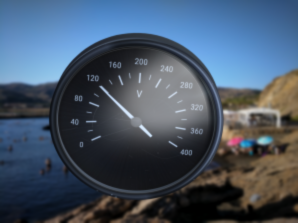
**120** V
